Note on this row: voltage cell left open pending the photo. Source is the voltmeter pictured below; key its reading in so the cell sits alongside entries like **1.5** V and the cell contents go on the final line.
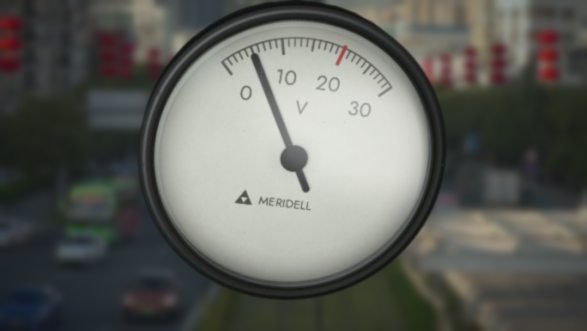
**5** V
